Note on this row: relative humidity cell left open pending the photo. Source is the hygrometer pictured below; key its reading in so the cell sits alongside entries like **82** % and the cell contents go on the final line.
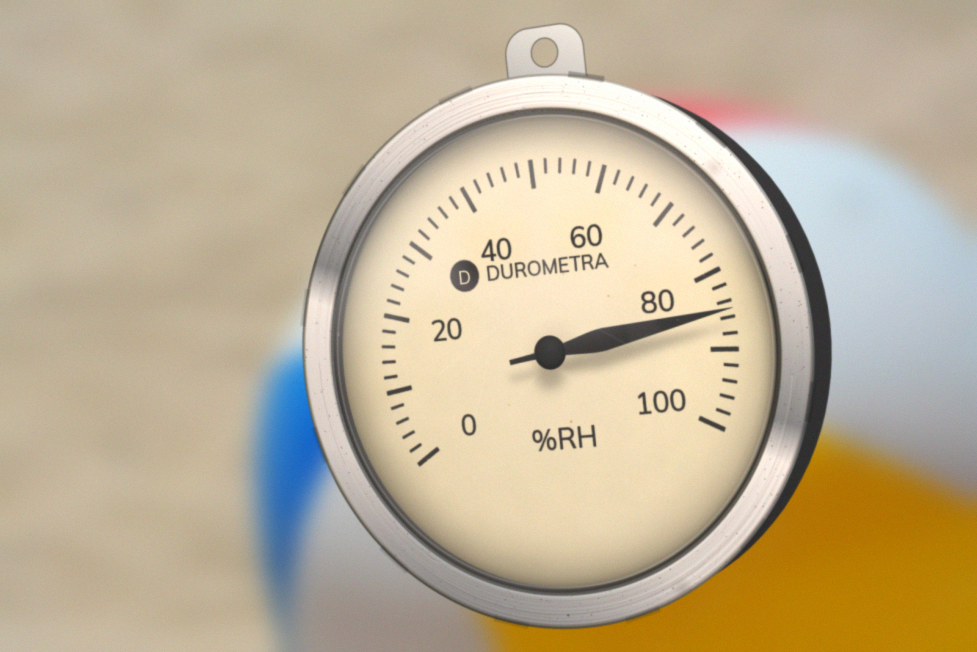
**85** %
